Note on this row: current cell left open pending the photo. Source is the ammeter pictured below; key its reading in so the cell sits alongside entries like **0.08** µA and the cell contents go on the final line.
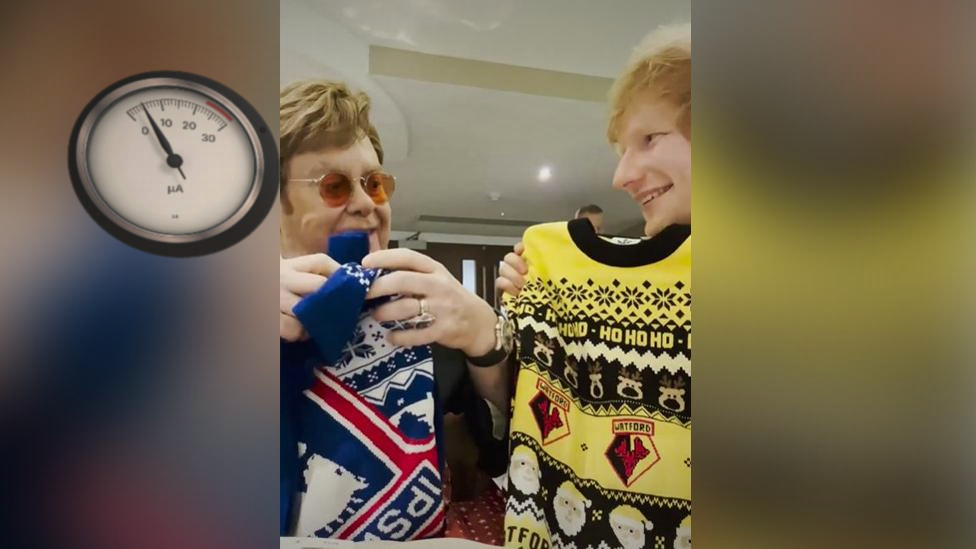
**5** µA
